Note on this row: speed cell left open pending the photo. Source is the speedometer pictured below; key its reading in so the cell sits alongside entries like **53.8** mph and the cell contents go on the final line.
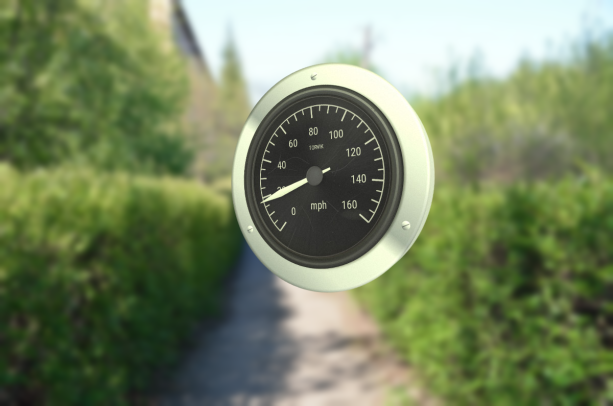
**17.5** mph
